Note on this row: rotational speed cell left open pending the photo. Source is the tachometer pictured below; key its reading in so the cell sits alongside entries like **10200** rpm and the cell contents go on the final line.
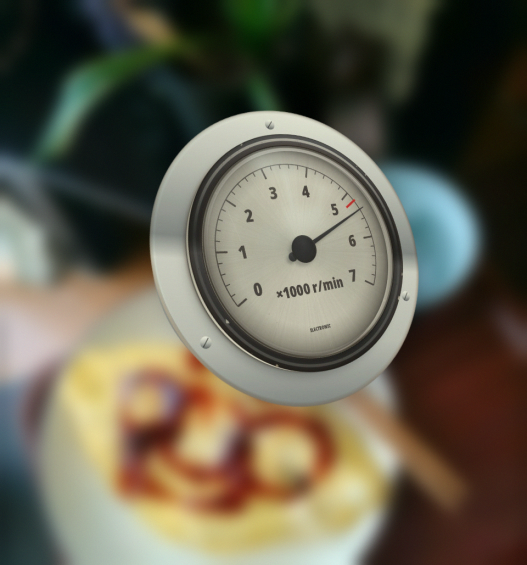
**5400** rpm
